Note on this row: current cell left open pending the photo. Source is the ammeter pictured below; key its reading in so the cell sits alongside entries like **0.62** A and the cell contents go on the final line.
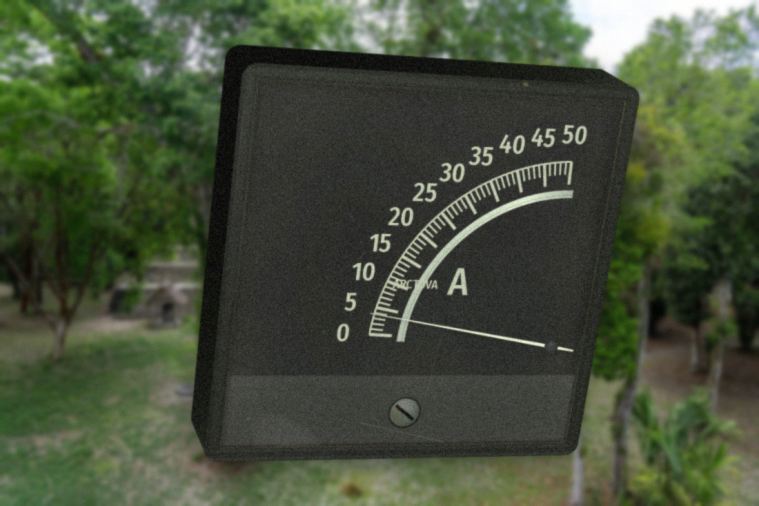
**4** A
